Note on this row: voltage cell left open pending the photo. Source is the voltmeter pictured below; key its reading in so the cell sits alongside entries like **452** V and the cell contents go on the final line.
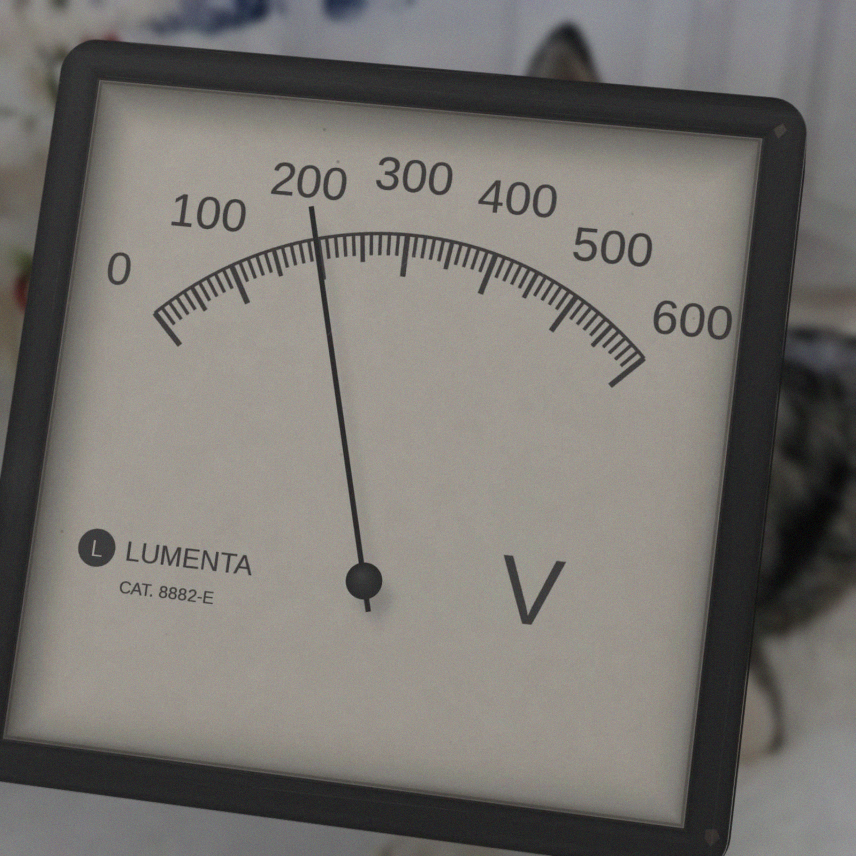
**200** V
